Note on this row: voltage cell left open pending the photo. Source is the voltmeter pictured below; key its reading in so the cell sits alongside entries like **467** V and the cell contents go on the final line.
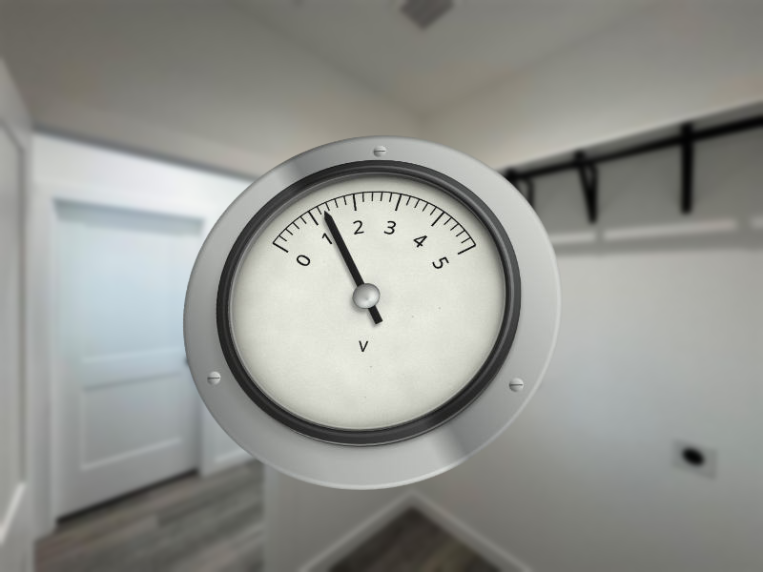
**1.3** V
